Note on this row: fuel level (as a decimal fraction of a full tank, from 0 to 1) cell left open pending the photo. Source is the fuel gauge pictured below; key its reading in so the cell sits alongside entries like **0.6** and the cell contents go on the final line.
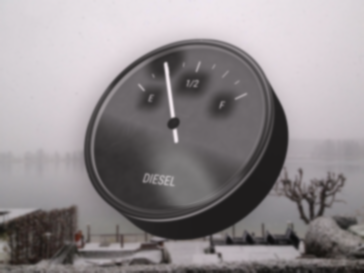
**0.25**
